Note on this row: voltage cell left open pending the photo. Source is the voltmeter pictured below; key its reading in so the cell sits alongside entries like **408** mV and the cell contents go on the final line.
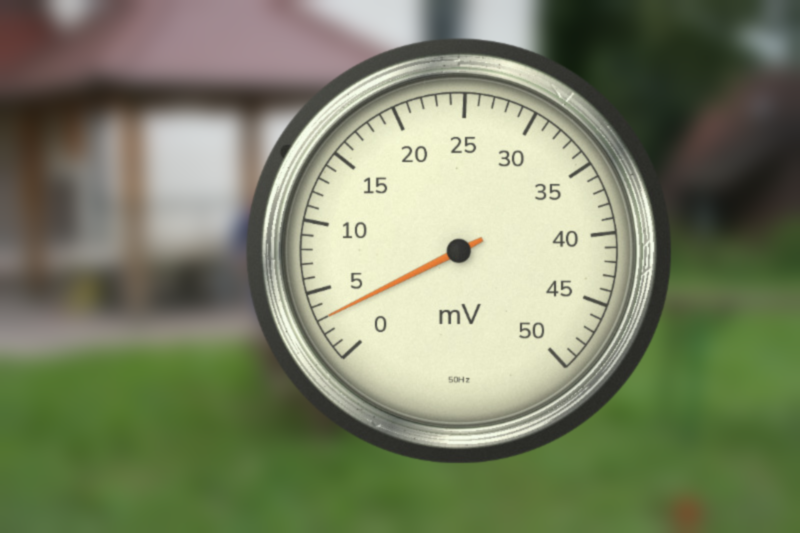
**3** mV
